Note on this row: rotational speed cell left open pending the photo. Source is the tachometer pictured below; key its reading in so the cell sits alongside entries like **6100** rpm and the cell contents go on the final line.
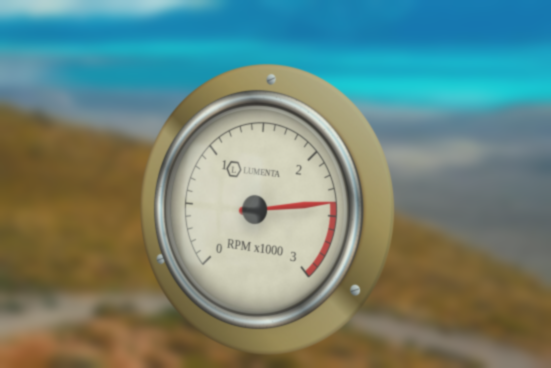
**2400** rpm
